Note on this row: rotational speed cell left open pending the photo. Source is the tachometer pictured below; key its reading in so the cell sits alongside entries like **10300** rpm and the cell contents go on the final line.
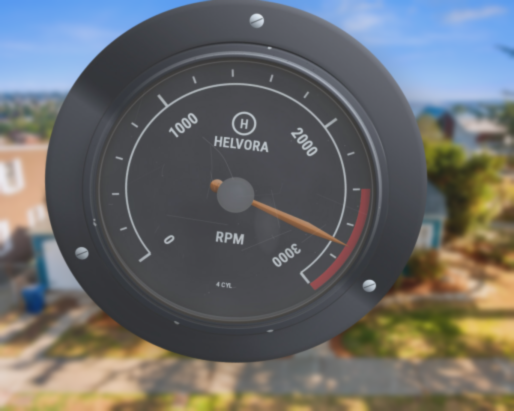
**2700** rpm
